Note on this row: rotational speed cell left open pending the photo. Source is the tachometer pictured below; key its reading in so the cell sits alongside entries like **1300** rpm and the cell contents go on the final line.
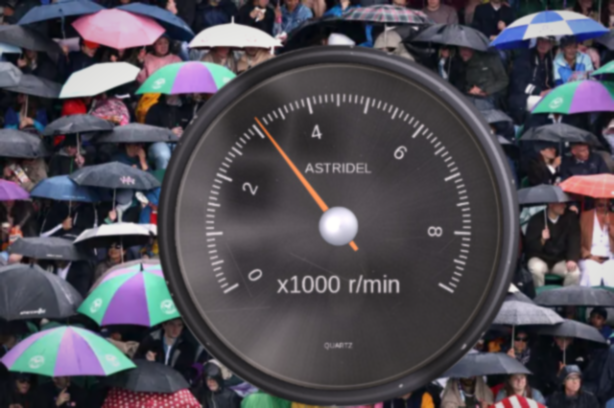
**3100** rpm
